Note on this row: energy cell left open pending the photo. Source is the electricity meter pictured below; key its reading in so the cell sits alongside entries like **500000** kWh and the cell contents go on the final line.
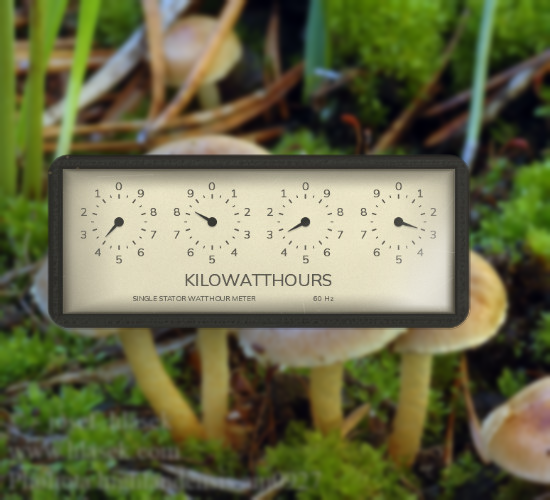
**3833** kWh
